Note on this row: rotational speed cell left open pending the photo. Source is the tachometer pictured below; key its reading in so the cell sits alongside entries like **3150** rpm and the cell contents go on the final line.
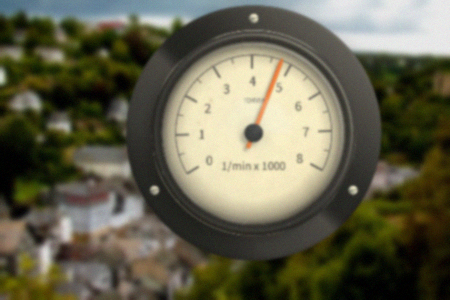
**4750** rpm
